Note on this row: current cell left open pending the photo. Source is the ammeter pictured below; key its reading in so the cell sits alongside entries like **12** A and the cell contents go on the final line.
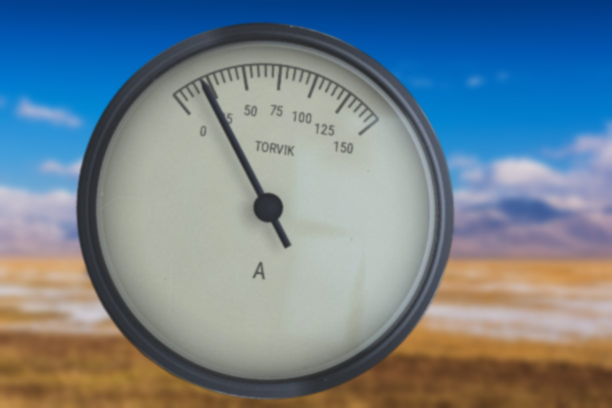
**20** A
